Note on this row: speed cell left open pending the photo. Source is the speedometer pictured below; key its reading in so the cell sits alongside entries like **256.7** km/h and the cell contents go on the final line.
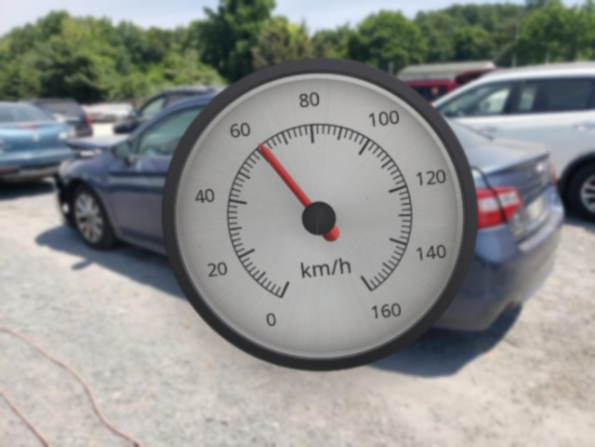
**62** km/h
